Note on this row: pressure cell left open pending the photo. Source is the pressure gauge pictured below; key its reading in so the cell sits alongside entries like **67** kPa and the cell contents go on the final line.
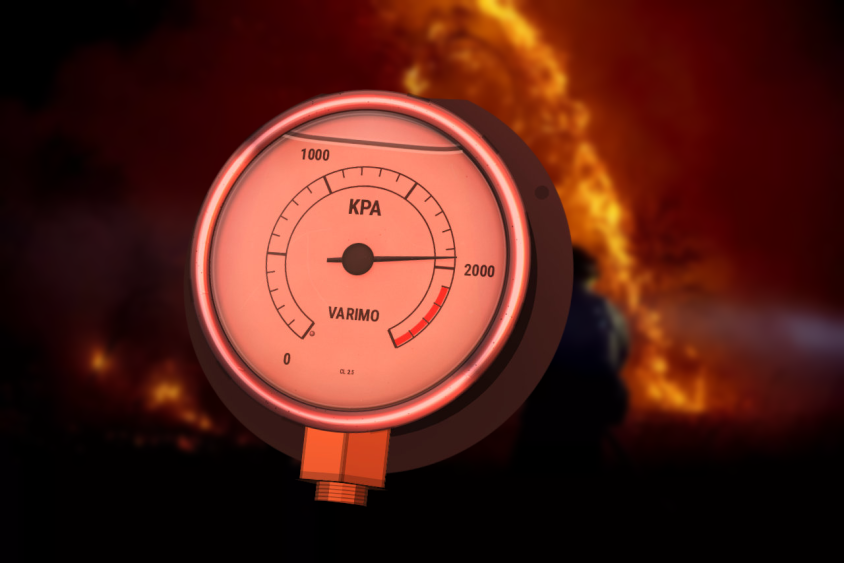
**1950** kPa
